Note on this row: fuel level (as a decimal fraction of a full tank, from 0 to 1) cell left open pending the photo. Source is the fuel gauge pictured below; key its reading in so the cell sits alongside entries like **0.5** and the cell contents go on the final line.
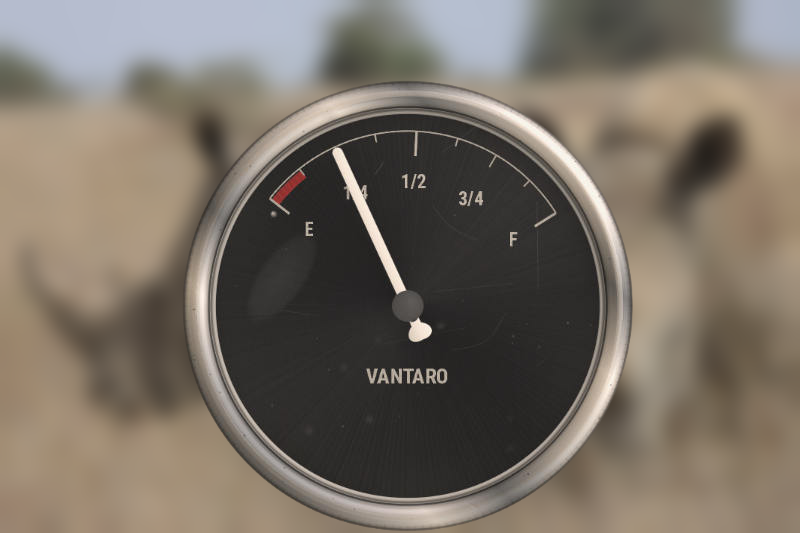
**0.25**
